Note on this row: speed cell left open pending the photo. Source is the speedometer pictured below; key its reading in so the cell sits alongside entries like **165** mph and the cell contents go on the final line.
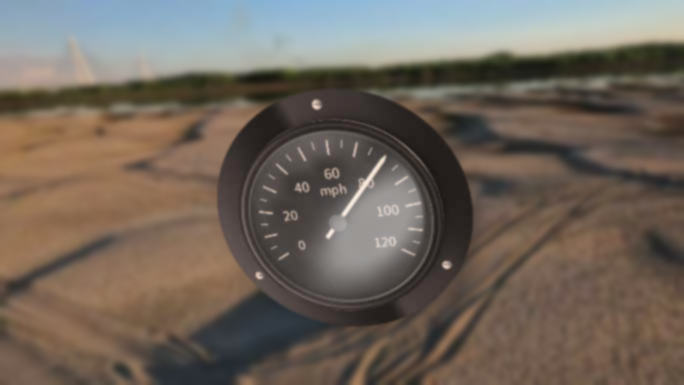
**80** mph
